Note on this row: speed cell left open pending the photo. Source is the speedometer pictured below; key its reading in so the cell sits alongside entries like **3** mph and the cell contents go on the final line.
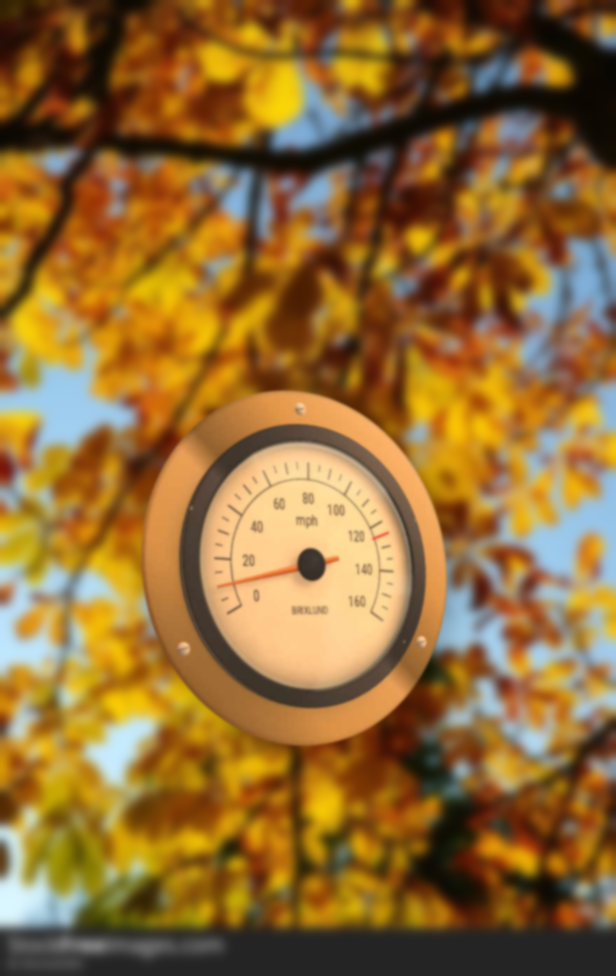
**10** mph
